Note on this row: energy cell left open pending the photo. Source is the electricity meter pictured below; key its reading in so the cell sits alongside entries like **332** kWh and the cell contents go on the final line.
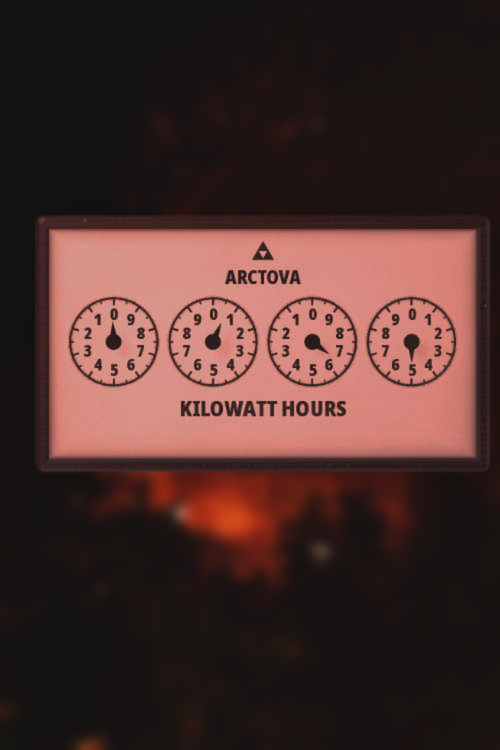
**65** kWh
